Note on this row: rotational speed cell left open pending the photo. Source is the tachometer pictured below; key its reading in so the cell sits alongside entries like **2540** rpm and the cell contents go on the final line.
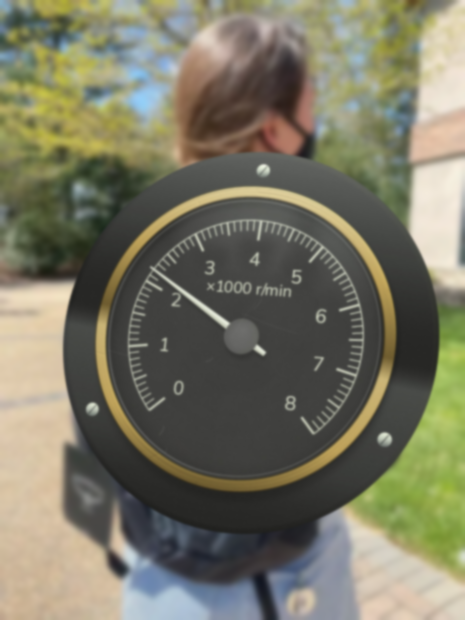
**2200** rpm
